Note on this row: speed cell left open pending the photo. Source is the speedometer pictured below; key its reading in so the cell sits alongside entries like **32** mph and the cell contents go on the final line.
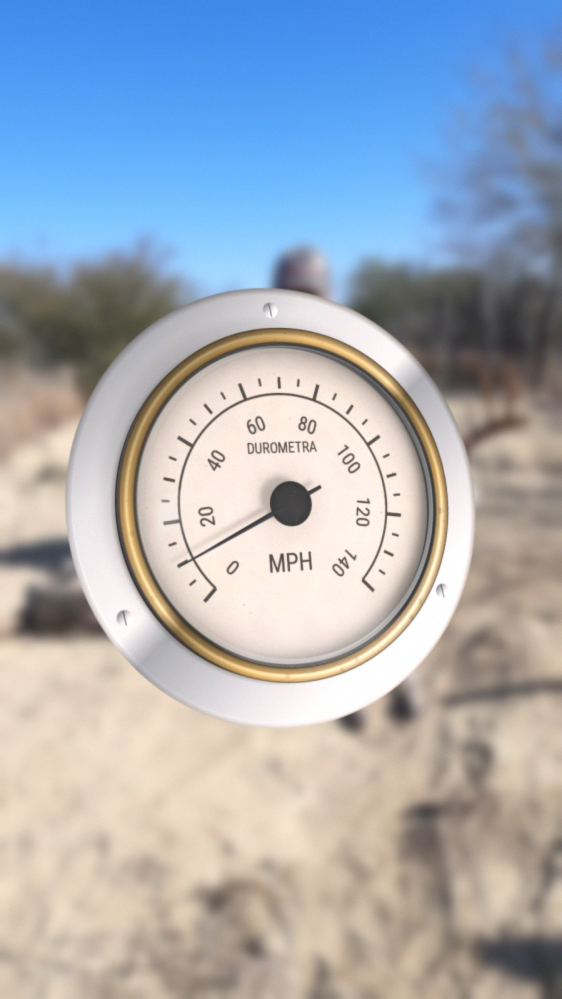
**10** mph
